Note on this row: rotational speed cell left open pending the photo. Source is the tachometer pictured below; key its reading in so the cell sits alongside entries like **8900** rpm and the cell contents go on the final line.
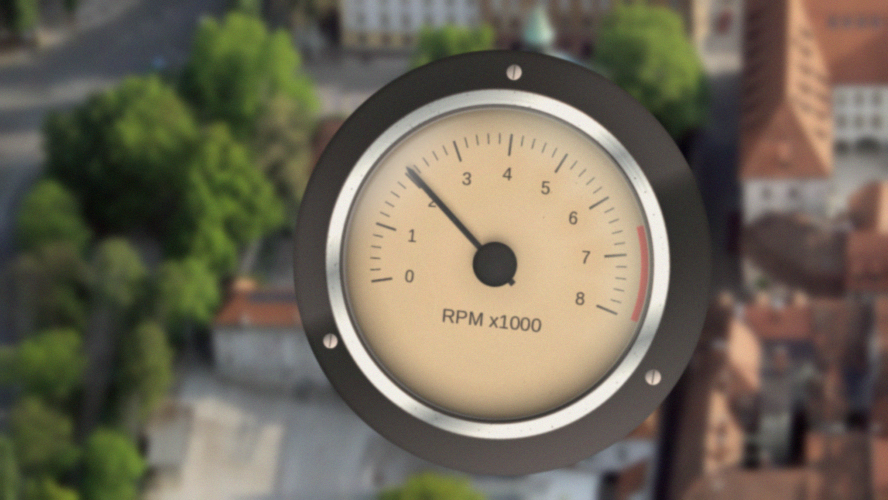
**2100** rpm
